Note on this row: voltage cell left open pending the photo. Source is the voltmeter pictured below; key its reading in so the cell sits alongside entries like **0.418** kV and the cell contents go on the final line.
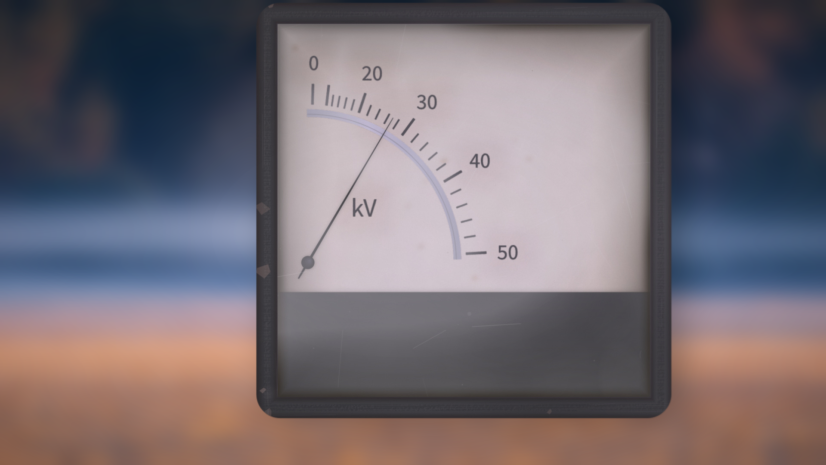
**27** kV
